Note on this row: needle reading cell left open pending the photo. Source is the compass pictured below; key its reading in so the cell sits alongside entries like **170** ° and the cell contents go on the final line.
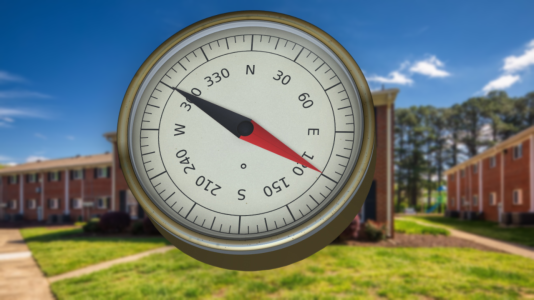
**120** °
